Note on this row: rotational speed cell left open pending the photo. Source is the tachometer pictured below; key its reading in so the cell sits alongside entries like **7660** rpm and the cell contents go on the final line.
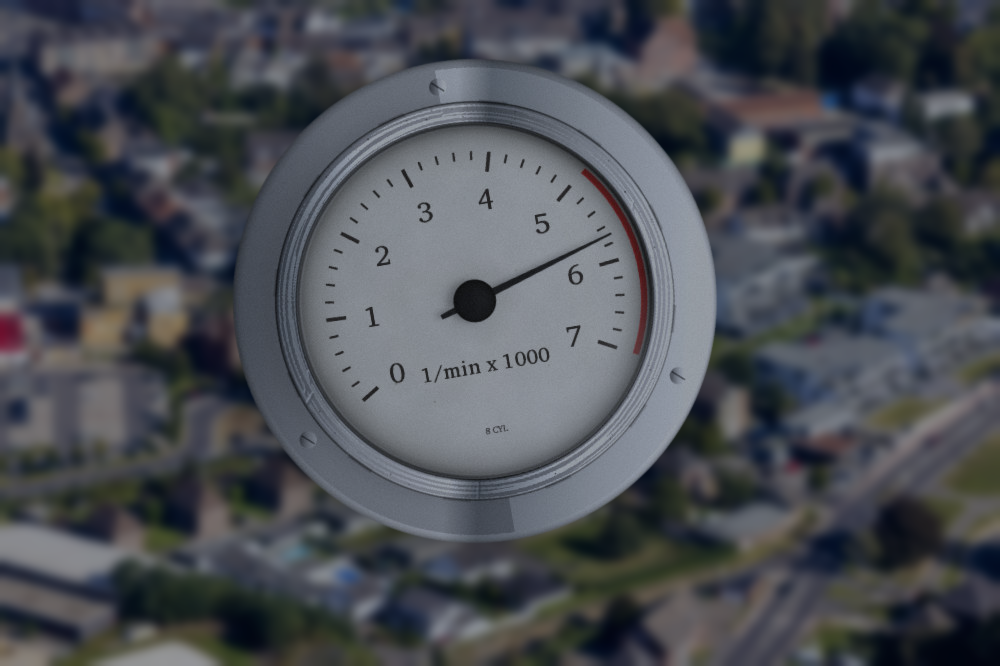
**5700** rpm
